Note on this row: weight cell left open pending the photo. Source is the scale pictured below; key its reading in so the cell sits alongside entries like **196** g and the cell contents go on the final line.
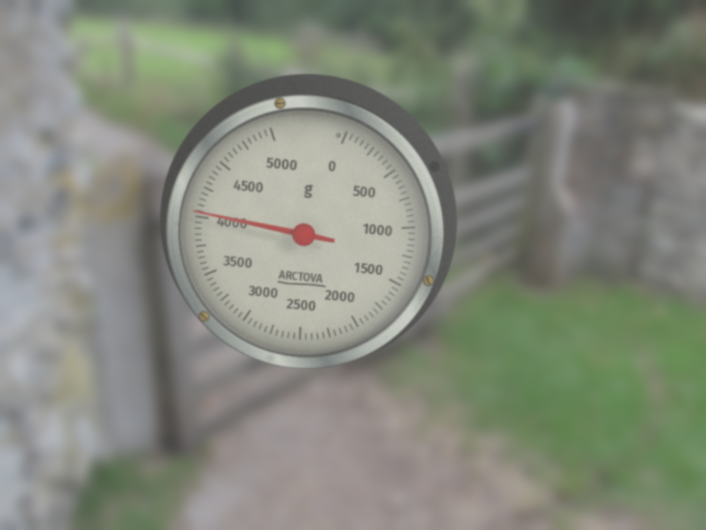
**4050** g
